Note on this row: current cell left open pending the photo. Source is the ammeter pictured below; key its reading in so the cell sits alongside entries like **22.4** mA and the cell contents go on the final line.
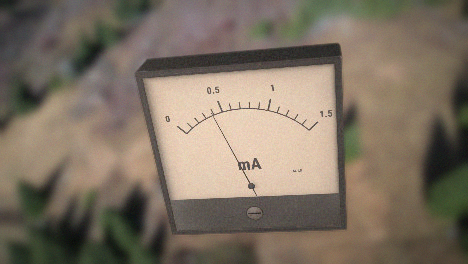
**0.4** mA
